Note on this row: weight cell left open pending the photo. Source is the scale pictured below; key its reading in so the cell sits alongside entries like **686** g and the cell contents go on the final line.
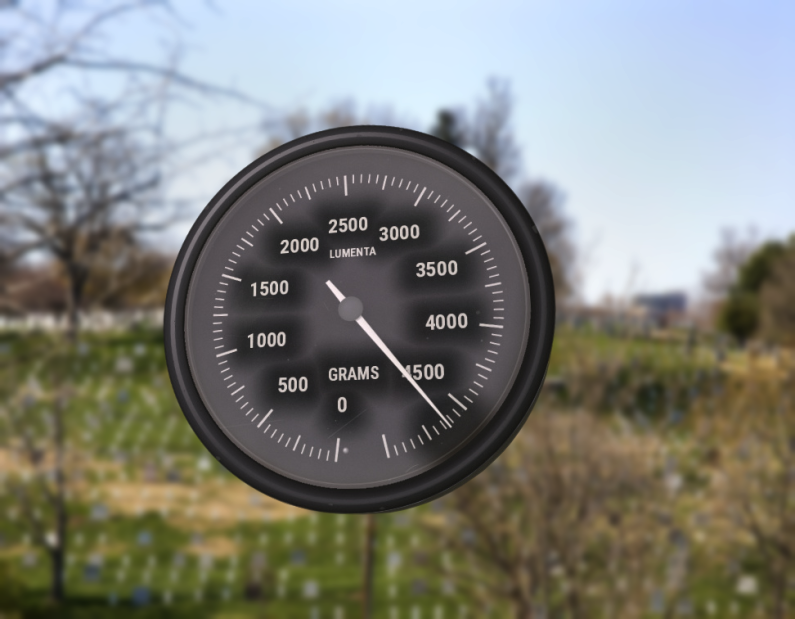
**4625** g
